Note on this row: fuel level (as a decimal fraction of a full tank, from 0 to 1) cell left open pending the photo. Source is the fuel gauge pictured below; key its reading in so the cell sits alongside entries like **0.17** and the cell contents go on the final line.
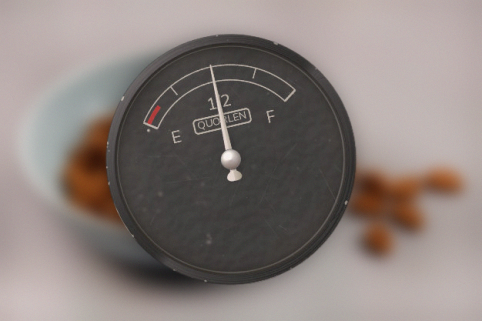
**0.5**
